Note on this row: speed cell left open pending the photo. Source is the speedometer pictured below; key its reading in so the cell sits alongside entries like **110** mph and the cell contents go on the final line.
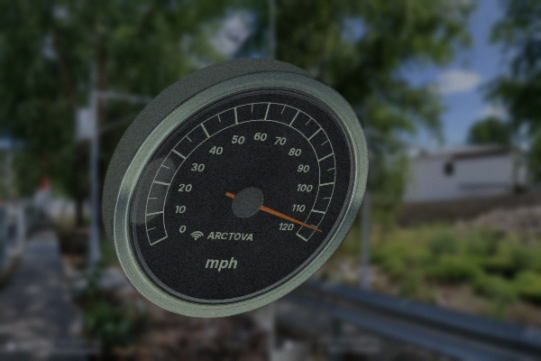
**115** mph
